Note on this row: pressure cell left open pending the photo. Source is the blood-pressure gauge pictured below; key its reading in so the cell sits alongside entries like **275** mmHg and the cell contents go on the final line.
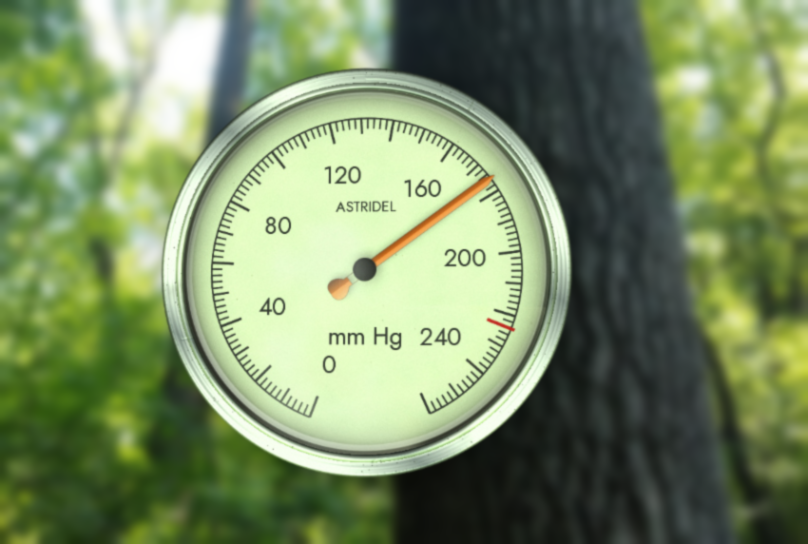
**176** mmHg
